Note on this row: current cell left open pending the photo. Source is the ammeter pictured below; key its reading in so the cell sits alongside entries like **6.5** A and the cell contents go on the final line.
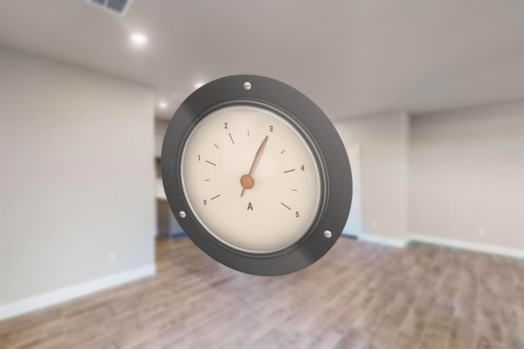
**3** A
